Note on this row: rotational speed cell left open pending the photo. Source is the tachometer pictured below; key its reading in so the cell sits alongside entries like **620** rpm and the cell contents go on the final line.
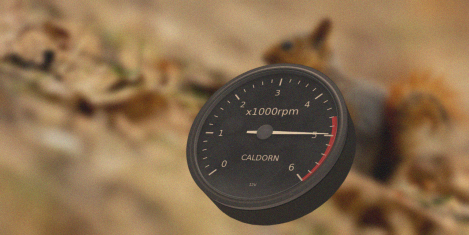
**5000** rpm
